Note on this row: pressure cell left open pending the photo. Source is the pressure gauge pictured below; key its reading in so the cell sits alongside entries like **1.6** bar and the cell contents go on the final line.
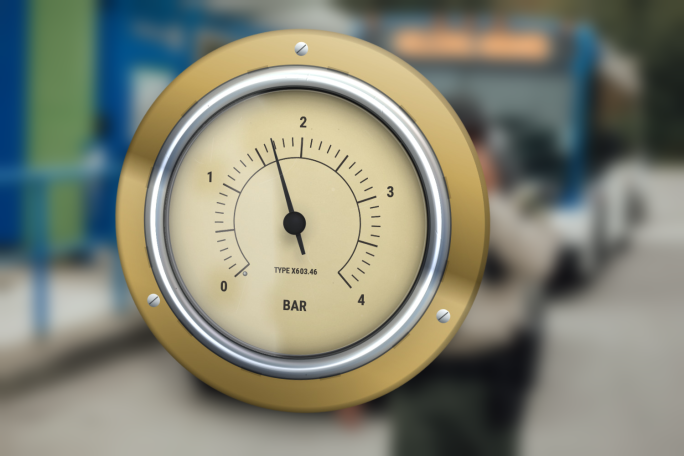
**1.7** bar
